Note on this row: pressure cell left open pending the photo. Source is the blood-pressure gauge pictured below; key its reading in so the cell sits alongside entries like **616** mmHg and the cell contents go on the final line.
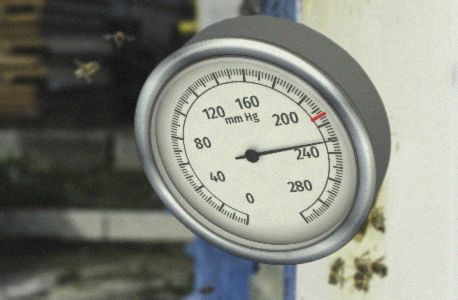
**230** mmHg
